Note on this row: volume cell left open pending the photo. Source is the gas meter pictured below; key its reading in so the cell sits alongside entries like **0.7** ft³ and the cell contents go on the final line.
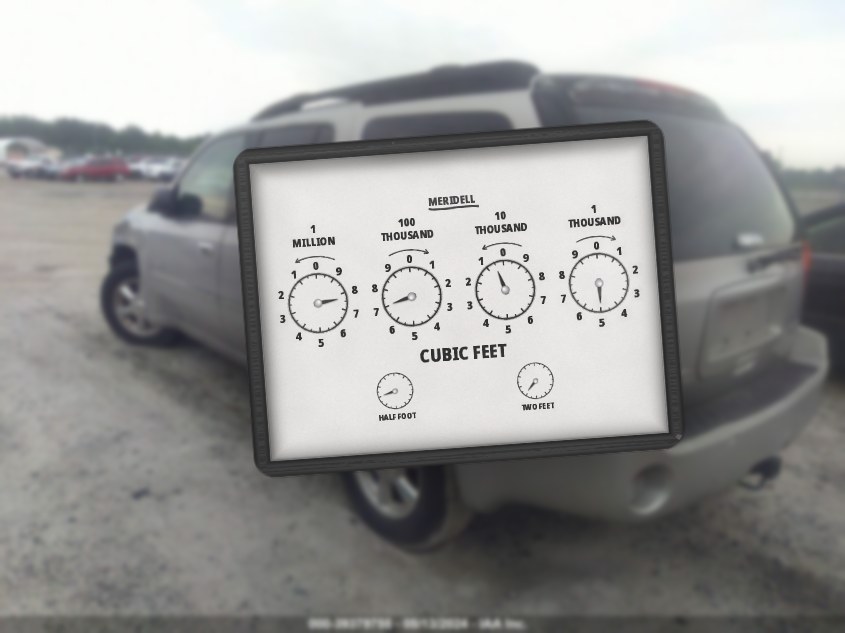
**770500** ft³
